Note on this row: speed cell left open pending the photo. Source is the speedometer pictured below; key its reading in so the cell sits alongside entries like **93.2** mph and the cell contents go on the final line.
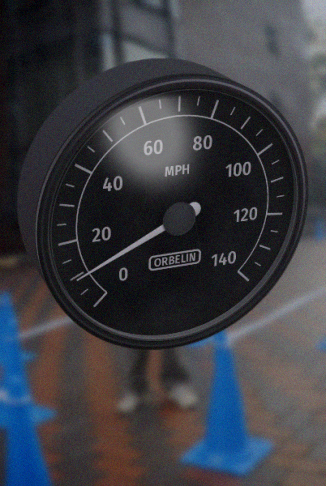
**10** mph
